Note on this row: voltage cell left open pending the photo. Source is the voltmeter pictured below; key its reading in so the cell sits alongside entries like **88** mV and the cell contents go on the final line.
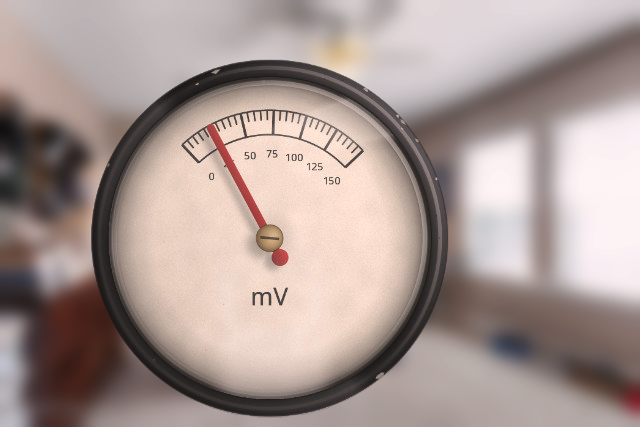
**25** mV
